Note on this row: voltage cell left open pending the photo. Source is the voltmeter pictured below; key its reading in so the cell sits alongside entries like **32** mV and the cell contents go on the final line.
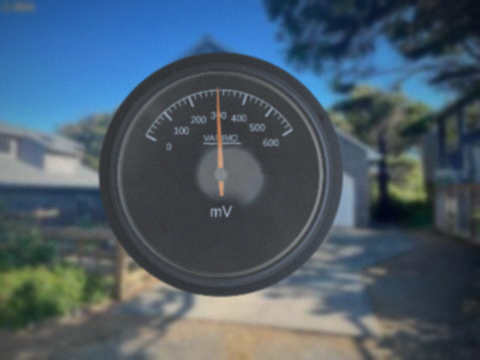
**300** mV
